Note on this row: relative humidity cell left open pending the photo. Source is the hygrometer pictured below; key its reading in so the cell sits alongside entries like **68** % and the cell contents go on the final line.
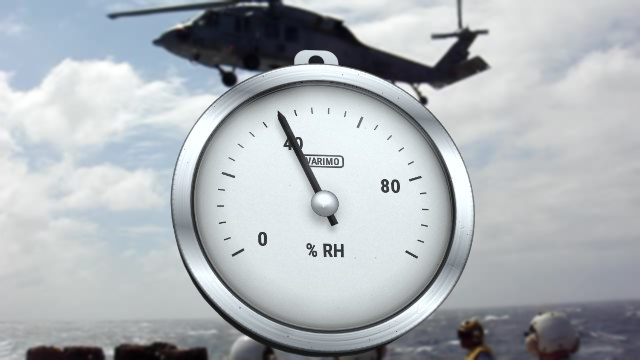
**40** %
